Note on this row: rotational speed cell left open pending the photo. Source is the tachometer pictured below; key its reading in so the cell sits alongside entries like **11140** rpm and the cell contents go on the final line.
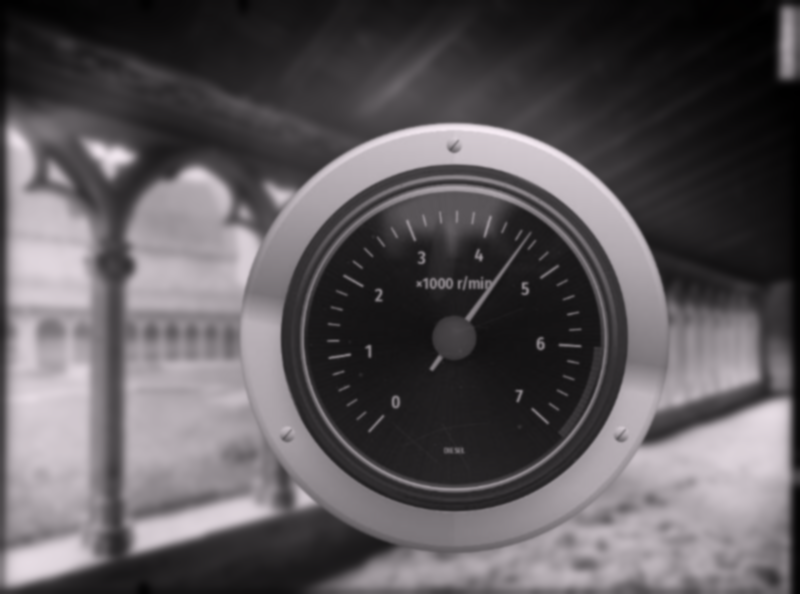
**4500** rpm
